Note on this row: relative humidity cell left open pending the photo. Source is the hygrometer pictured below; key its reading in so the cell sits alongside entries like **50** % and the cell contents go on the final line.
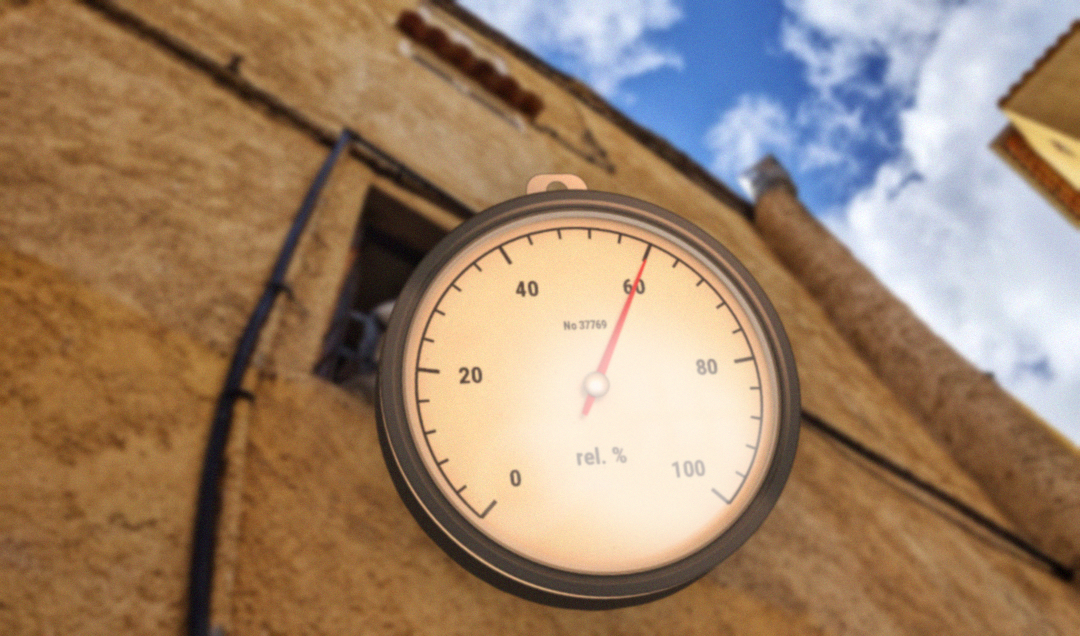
**60** %
